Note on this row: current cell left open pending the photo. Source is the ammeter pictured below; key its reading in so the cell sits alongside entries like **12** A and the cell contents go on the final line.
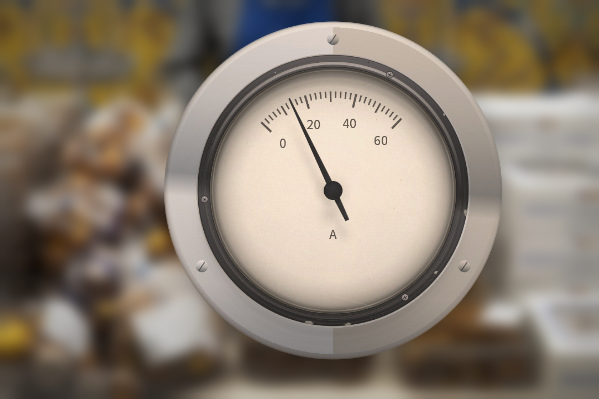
**14** A
